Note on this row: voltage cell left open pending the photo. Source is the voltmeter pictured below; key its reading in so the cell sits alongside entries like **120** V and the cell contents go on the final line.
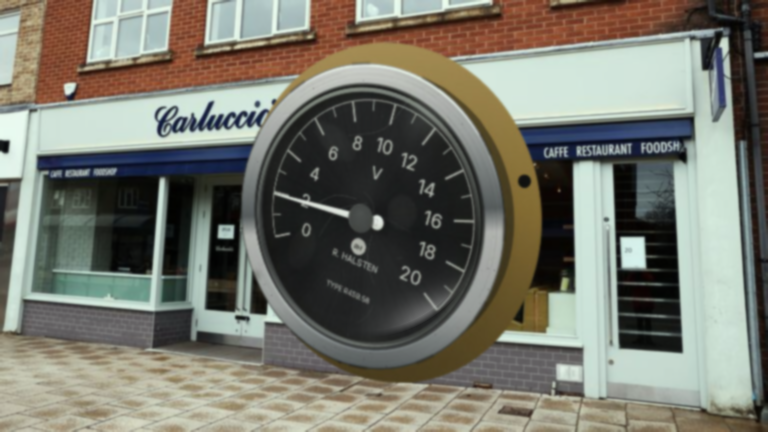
**2** V
